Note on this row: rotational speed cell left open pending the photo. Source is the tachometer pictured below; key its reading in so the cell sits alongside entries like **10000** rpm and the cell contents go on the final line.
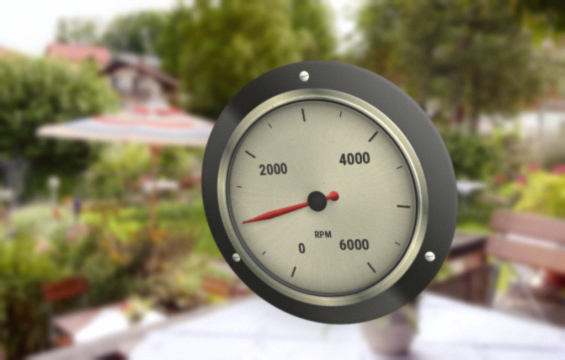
**1000** rpm
